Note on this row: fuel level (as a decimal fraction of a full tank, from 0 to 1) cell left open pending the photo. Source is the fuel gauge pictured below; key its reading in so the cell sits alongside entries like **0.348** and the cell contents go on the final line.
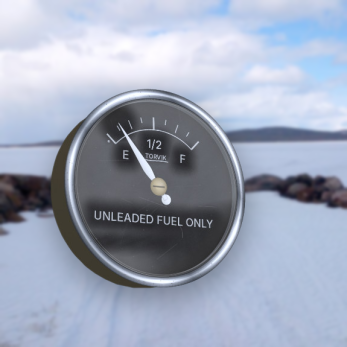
**0.125**
